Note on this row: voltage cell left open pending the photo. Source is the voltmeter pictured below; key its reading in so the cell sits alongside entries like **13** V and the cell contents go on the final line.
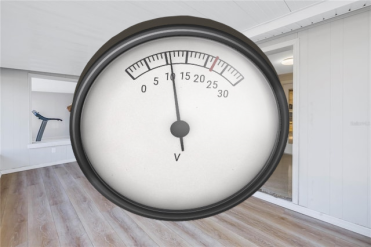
**11** V
